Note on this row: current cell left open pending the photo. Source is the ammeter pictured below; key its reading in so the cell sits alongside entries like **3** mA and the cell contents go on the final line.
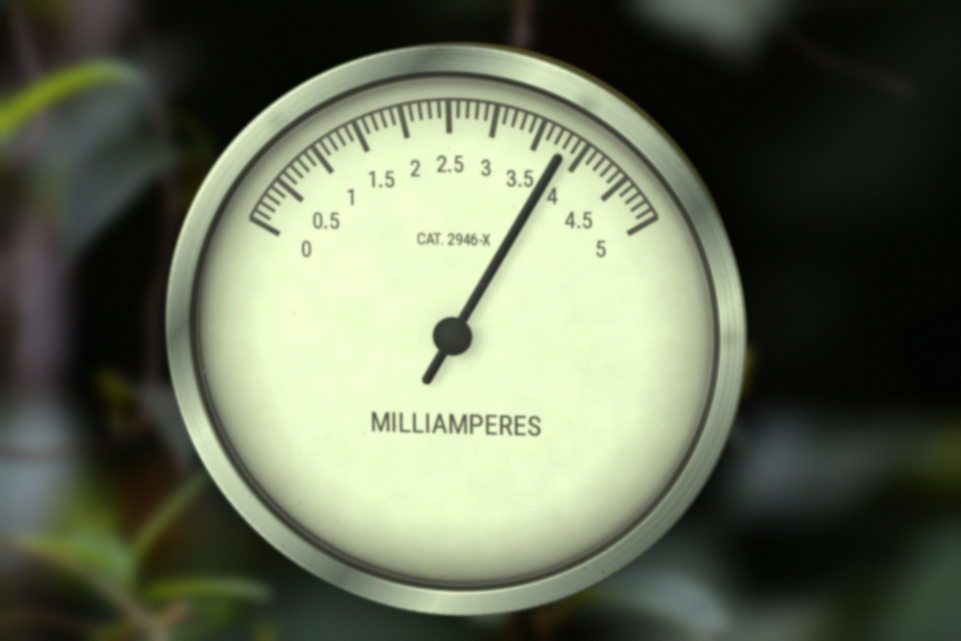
**3.8** mA
